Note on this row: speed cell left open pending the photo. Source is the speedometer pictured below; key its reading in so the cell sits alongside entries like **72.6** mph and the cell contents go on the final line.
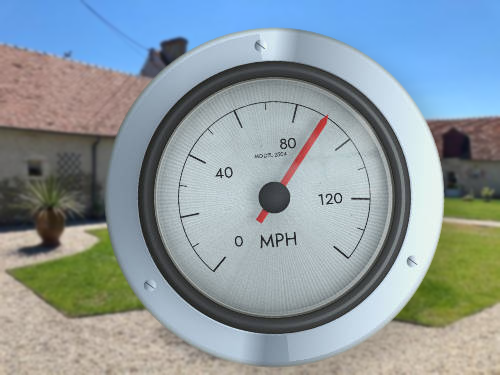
**90** mph
